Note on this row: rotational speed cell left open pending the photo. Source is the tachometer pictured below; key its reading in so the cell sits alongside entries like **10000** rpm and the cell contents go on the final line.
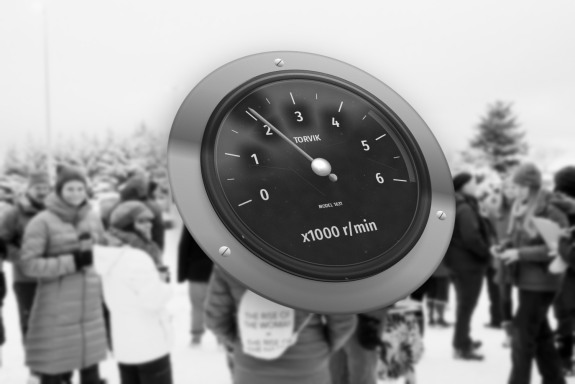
**2000** rpm
